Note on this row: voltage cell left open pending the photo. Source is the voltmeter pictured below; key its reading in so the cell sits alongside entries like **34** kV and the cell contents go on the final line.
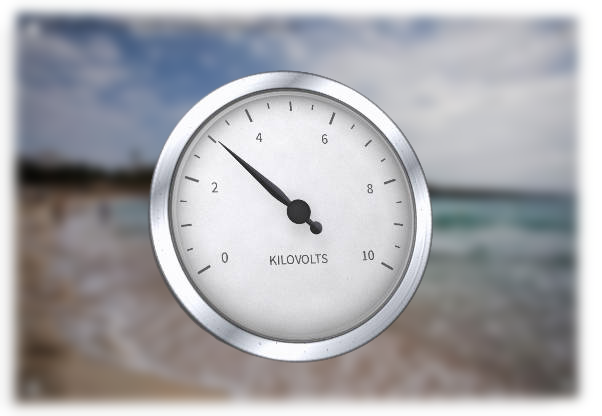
**3** kV
